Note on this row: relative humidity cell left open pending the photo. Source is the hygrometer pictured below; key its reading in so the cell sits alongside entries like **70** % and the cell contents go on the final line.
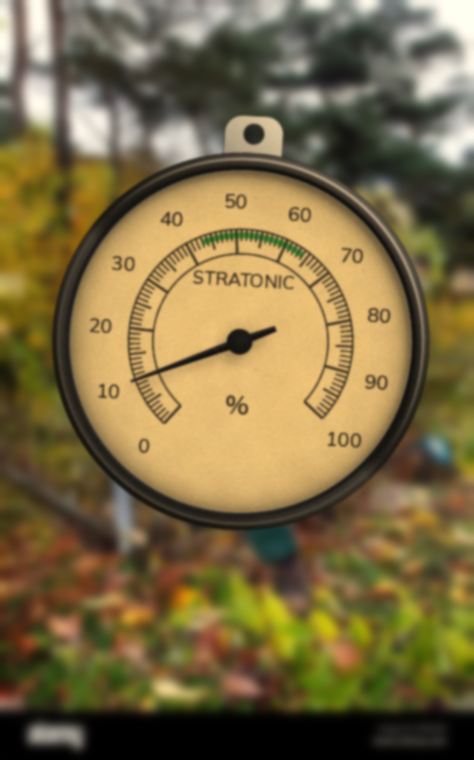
**10** %
